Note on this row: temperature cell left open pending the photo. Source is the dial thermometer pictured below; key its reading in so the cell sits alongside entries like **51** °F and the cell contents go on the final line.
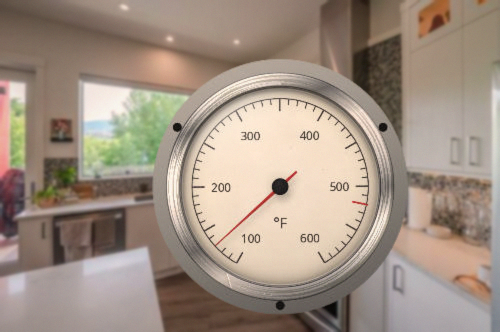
**130** °F
